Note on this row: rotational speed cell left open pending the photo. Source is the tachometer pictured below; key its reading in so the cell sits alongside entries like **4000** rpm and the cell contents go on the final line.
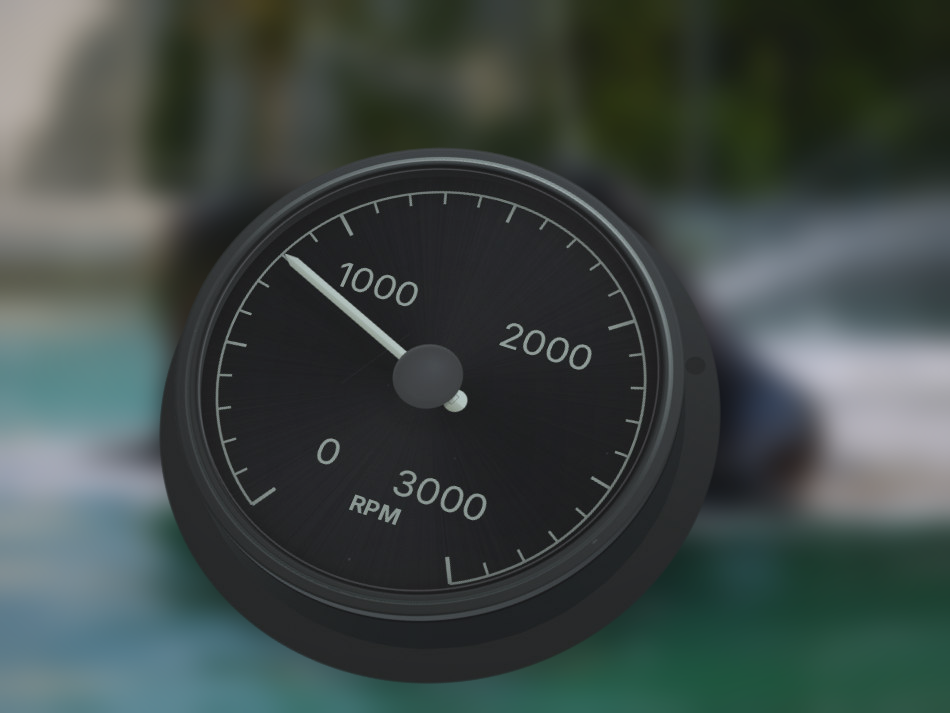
**800** rpm
